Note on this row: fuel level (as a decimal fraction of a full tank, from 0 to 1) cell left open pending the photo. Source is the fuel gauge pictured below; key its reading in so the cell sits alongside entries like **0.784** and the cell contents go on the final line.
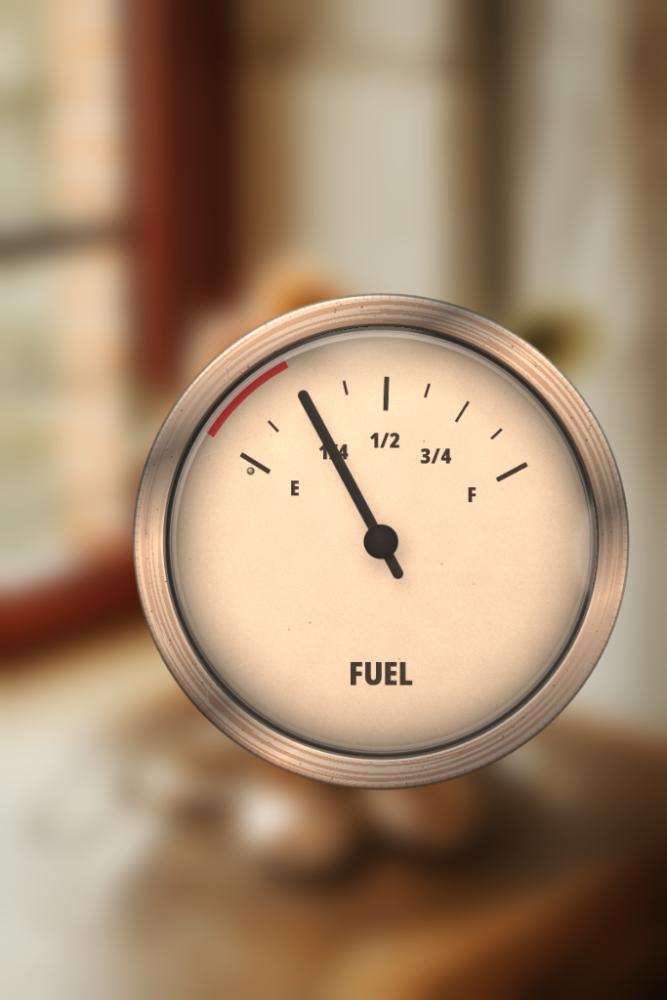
**0.25**
